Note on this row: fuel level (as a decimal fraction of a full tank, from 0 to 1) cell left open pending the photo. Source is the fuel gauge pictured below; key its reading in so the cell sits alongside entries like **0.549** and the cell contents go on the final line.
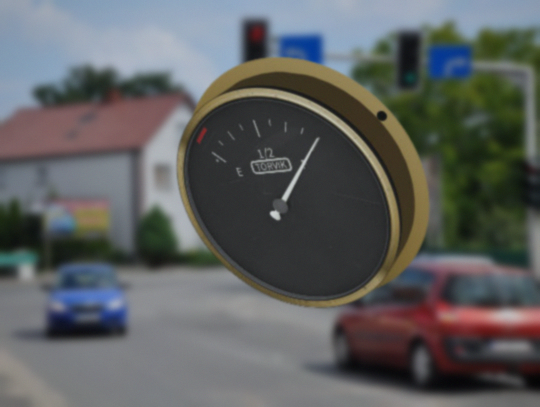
**1**
